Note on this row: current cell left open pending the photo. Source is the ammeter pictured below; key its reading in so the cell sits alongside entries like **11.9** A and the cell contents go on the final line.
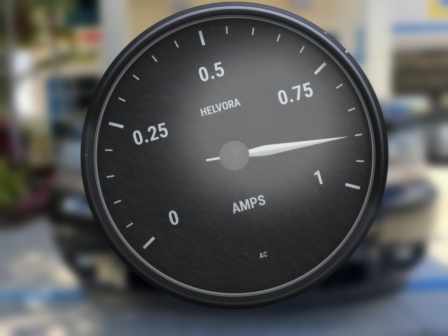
**0.9** A
